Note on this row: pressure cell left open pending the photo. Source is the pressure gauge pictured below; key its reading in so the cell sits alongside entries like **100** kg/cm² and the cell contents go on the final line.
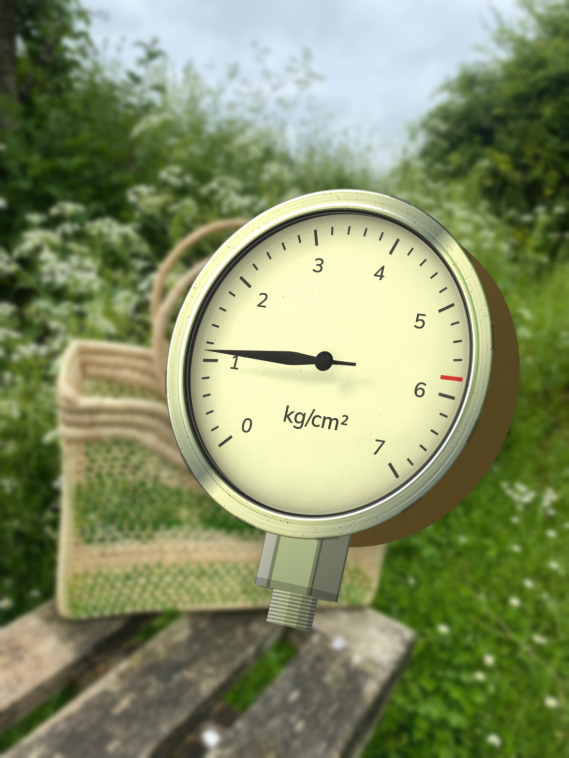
**1.1** kg/cm²
